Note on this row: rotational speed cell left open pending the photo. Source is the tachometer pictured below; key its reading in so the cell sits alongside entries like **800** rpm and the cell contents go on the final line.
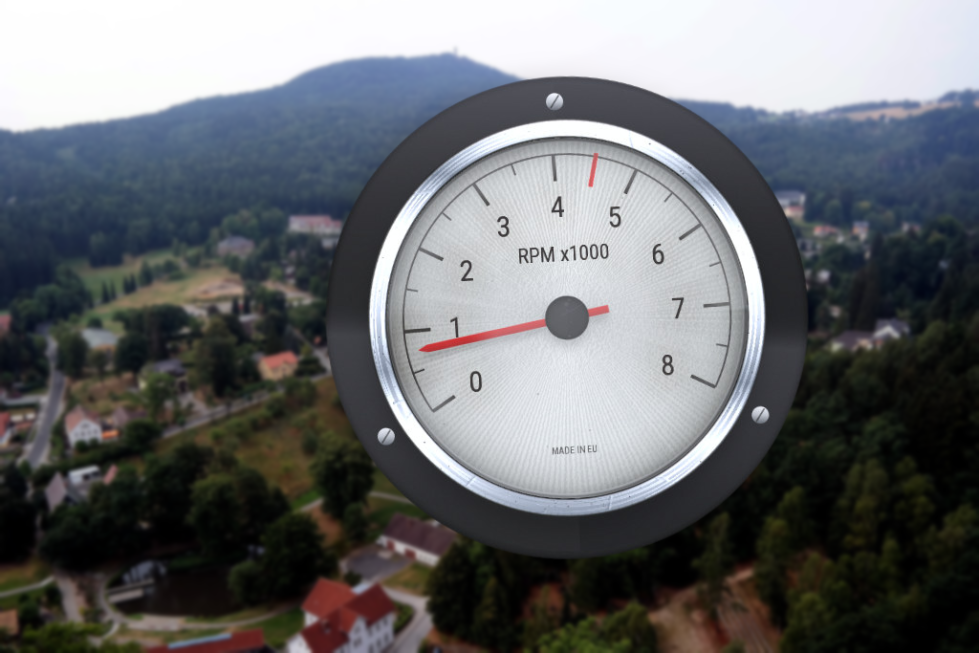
**750** rpm
